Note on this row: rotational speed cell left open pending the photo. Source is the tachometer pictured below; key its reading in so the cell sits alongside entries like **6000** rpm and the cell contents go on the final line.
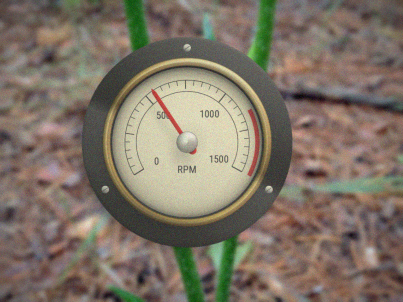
**550** rpm
